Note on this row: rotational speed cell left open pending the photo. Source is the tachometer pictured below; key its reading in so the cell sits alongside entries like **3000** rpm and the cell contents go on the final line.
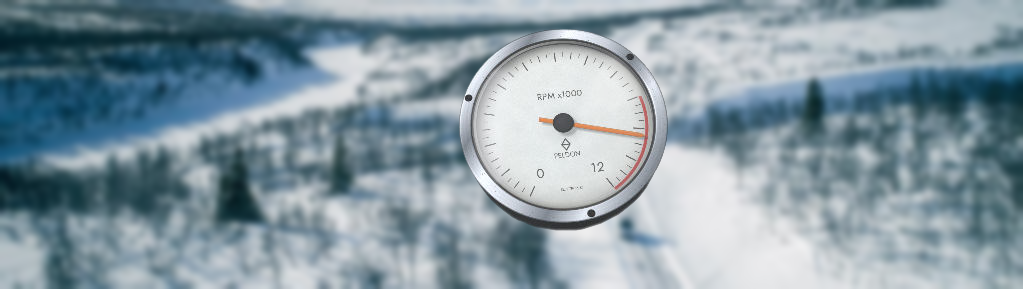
**10250** rpm
